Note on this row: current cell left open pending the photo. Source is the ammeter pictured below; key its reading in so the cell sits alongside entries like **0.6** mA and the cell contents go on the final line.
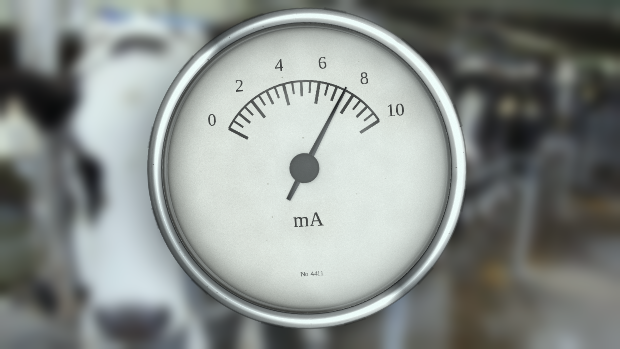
**7.5** mA
